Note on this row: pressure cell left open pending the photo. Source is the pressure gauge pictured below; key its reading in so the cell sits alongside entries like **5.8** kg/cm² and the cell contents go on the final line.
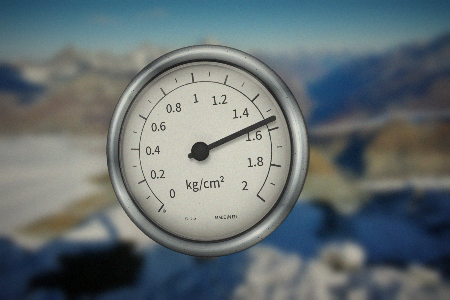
**1.55** kg/cm²
